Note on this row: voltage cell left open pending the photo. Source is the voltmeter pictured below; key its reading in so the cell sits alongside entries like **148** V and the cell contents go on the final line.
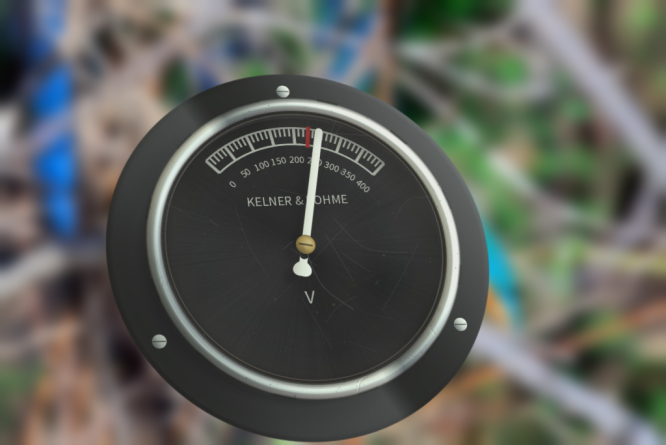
**250** V
